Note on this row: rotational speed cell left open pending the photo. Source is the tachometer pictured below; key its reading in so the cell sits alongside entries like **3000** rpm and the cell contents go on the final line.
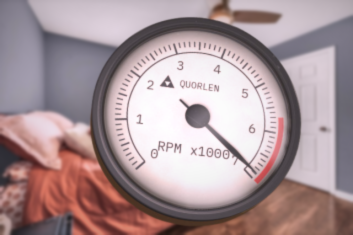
**6900** rpm
